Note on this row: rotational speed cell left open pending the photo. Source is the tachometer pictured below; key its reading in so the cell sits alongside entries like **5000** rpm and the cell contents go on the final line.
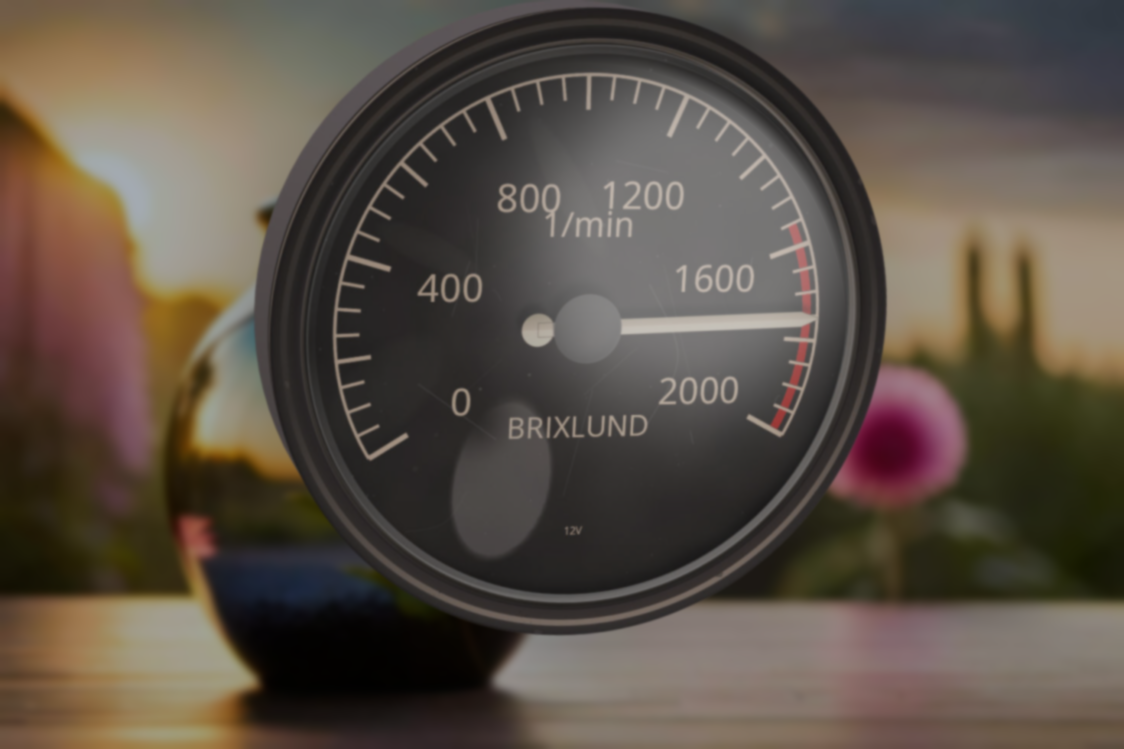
**1750** rpm
